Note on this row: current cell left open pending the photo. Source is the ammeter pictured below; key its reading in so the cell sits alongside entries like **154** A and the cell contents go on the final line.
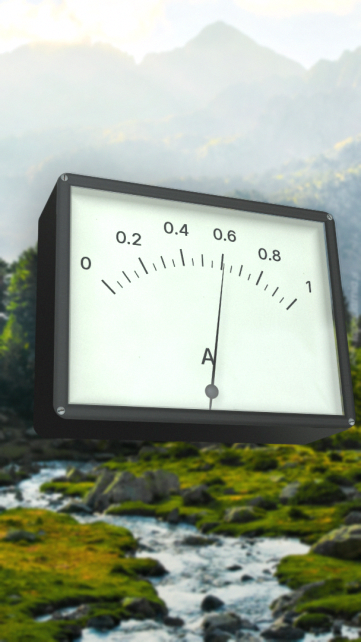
**0.6** A
